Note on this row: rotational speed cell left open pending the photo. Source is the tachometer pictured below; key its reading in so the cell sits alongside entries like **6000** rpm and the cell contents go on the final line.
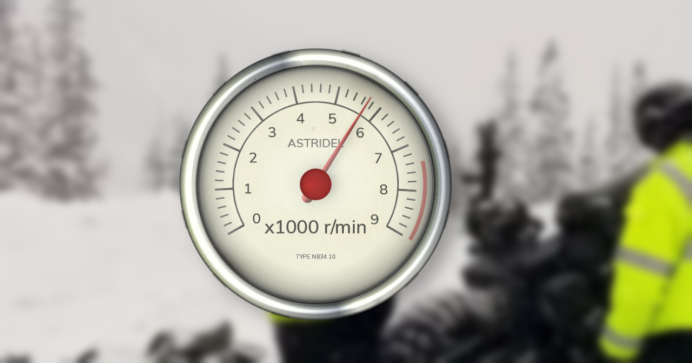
**5700** rpm
